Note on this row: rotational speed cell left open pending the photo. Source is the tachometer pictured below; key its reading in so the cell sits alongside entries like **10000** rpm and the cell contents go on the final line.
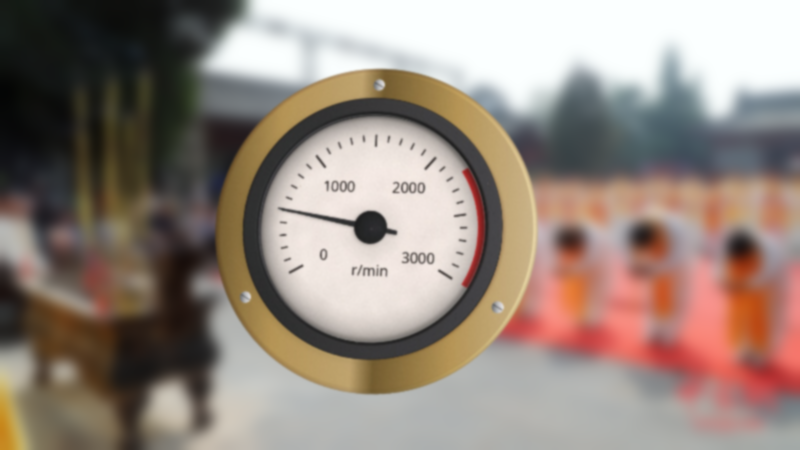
**500** rpm
